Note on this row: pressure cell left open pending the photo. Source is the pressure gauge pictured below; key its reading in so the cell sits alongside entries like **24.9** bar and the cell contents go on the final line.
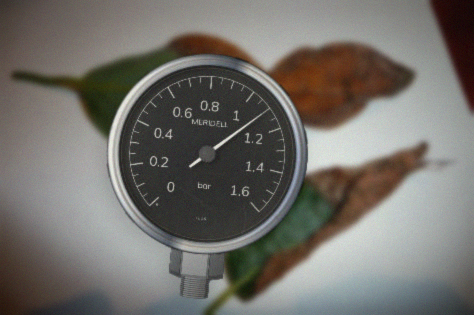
**1.1** bar
